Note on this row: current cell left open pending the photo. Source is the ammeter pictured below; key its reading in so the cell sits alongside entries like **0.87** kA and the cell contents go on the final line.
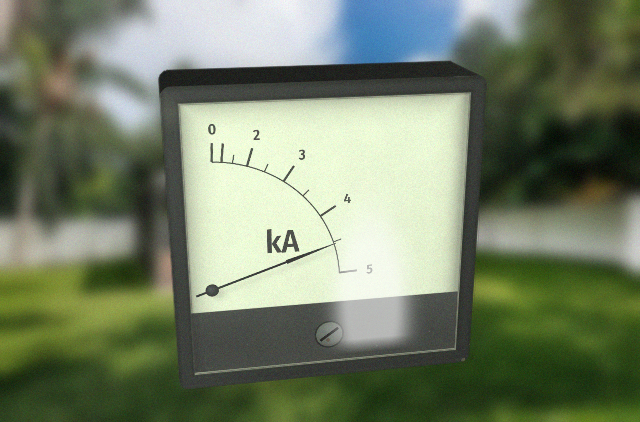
**4.5** kA
